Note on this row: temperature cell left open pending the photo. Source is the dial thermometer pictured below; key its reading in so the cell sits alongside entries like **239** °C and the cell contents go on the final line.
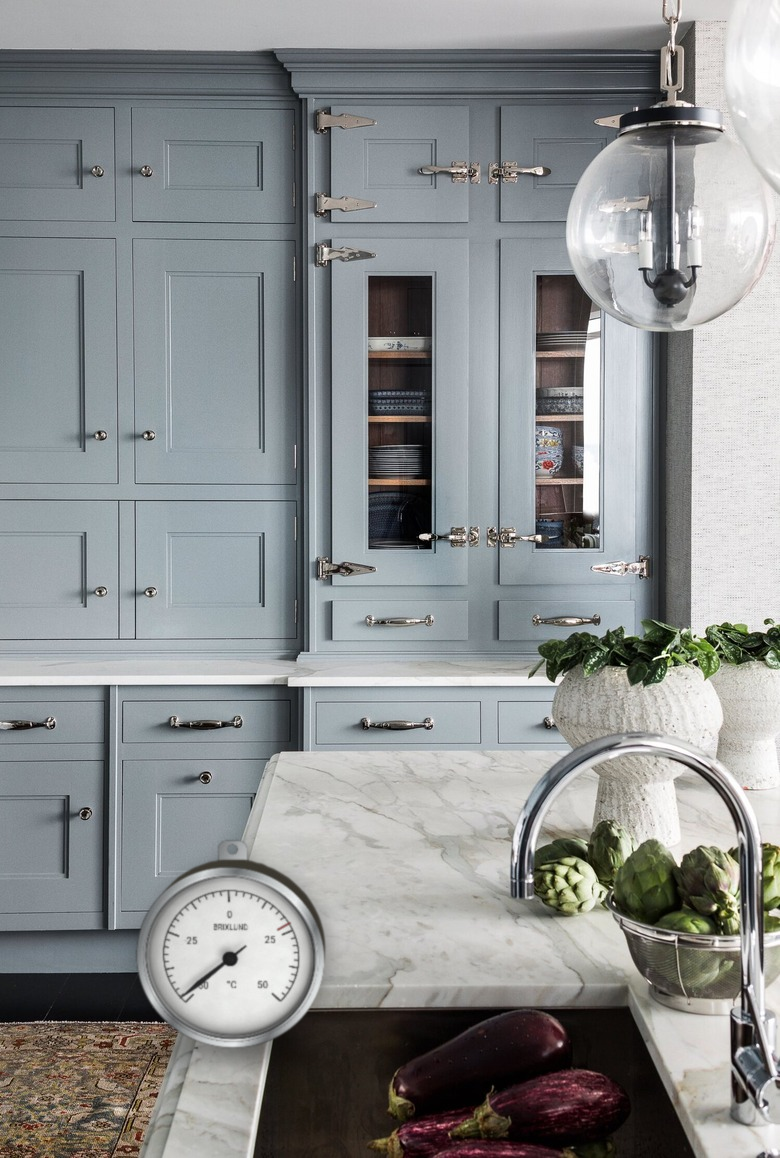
**-47.5** °C
